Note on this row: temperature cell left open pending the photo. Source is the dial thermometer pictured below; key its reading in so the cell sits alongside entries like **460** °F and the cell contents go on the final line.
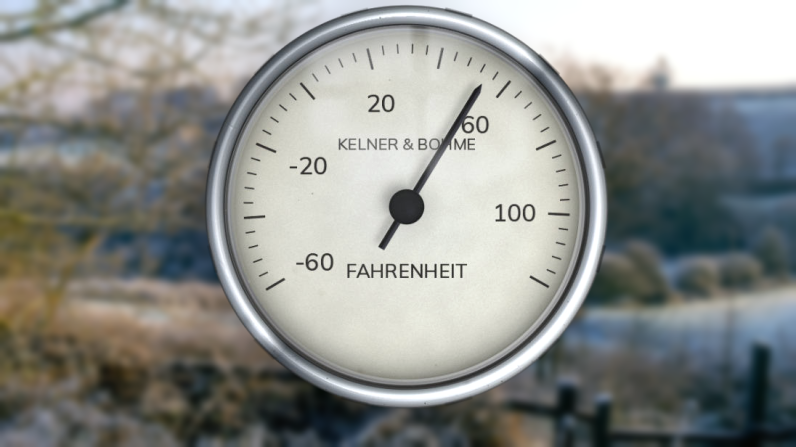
**54** °F
